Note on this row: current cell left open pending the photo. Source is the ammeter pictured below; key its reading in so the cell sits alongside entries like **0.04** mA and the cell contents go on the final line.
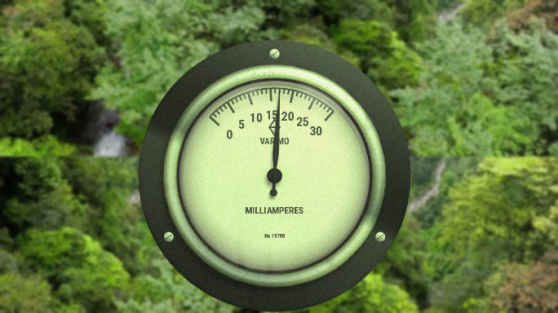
**17** mA
